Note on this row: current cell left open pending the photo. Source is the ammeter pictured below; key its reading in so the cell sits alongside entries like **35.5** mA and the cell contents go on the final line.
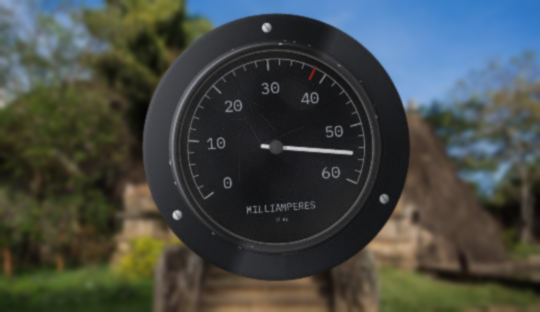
**55** mA
